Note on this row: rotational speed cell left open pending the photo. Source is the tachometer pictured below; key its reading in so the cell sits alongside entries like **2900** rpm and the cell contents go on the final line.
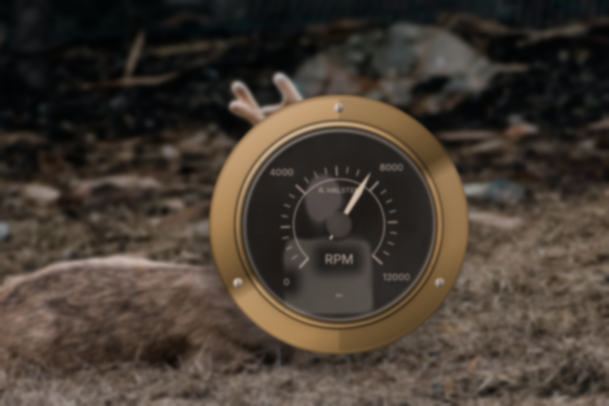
**7500** rpm
